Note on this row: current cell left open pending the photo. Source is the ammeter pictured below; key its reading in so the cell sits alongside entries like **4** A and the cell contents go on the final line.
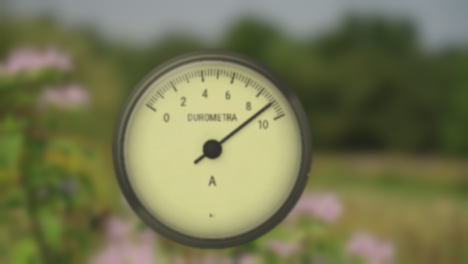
**9** A
